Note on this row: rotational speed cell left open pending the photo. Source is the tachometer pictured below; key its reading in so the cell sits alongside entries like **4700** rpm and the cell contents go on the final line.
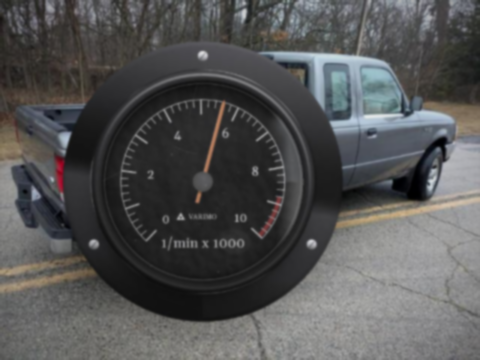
**5600** rpm
